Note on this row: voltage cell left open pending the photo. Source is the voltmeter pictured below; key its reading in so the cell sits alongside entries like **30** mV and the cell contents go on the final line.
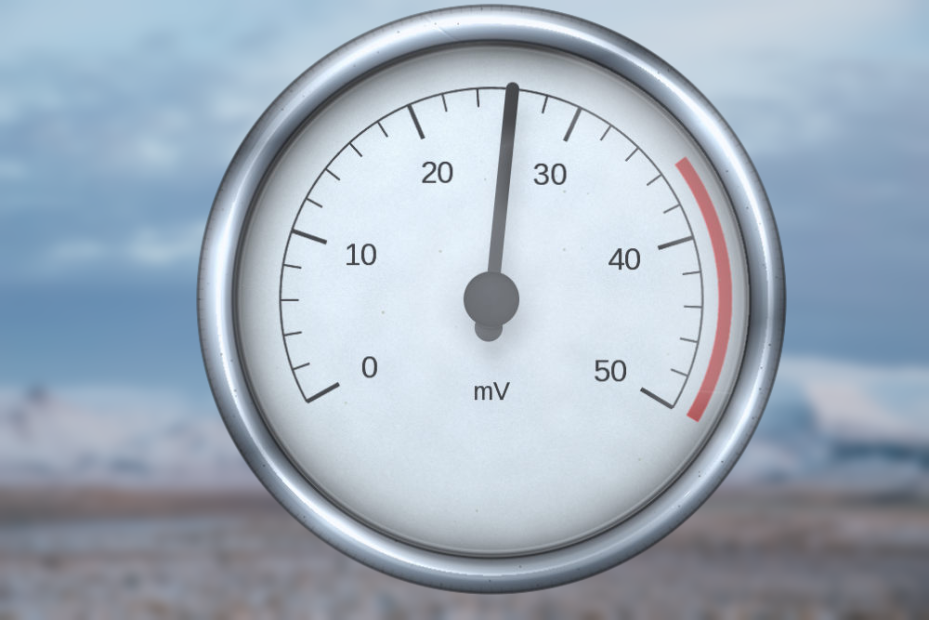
**26** mV
